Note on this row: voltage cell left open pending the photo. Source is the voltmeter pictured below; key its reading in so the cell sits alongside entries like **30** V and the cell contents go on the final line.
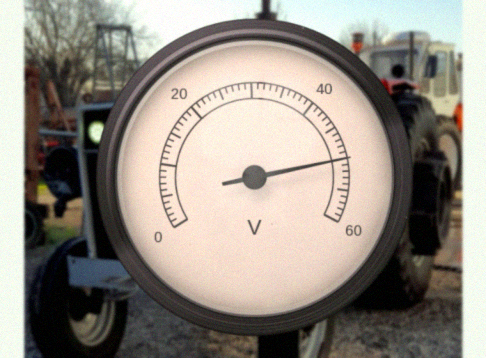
**50** V
